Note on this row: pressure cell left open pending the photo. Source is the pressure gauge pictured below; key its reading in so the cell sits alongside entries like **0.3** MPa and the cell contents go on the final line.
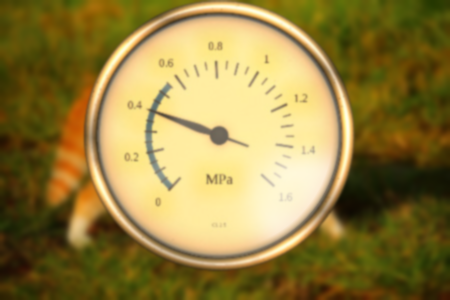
**0.4** MPa
